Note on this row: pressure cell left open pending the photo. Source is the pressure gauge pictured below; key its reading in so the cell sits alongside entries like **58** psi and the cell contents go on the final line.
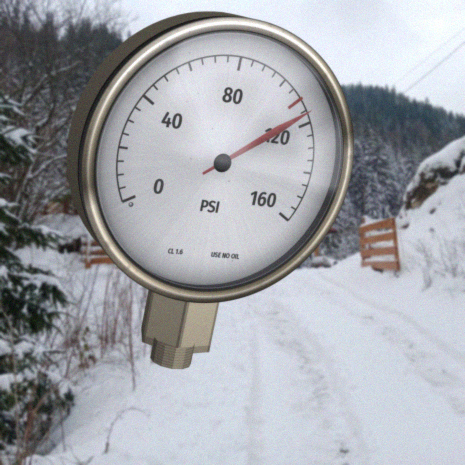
**115** psi
